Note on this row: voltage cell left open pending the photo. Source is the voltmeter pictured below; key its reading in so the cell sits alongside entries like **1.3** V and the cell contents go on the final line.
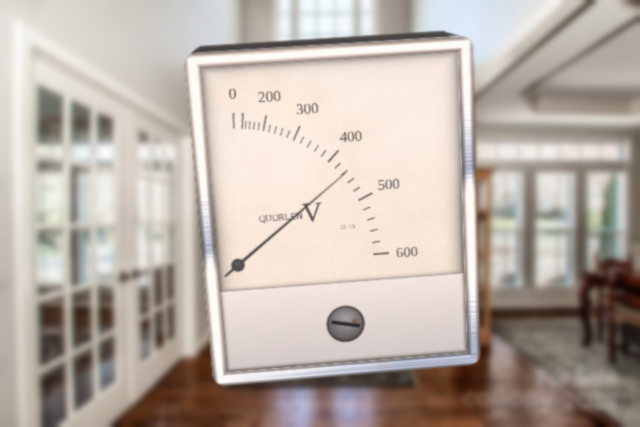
**440** V
